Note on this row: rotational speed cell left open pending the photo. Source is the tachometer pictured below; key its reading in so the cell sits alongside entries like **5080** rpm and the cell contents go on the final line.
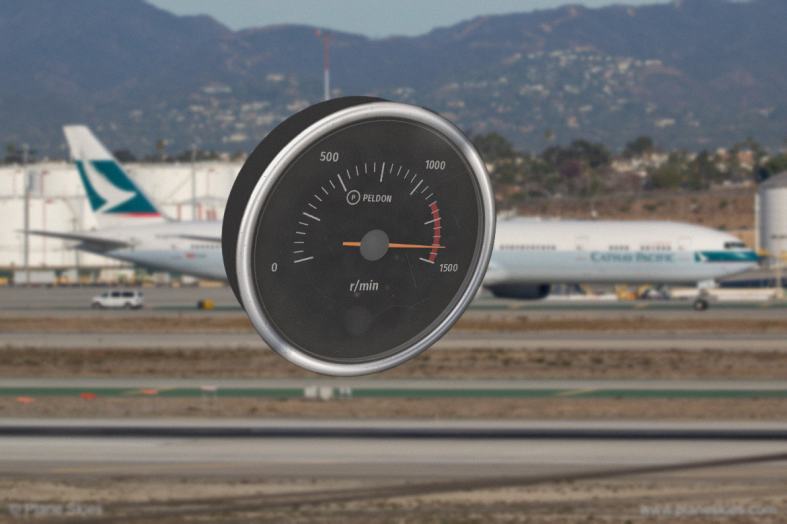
**1400** rpm
